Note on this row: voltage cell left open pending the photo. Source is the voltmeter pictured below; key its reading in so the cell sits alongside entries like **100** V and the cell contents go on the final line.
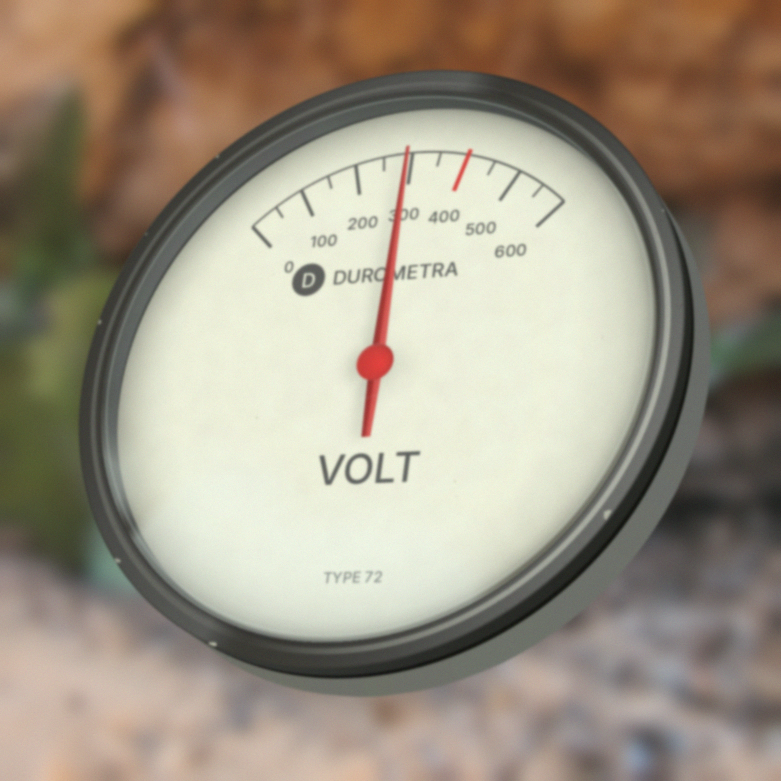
**300** V
